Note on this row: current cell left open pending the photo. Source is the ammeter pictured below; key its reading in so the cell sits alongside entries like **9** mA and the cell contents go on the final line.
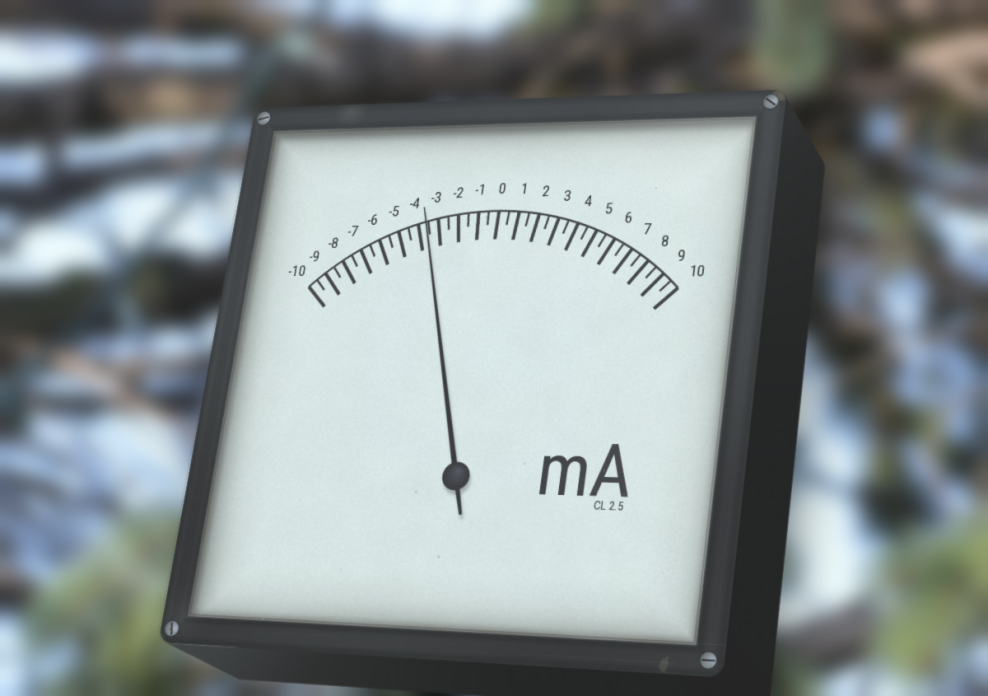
**-3.5** mA
